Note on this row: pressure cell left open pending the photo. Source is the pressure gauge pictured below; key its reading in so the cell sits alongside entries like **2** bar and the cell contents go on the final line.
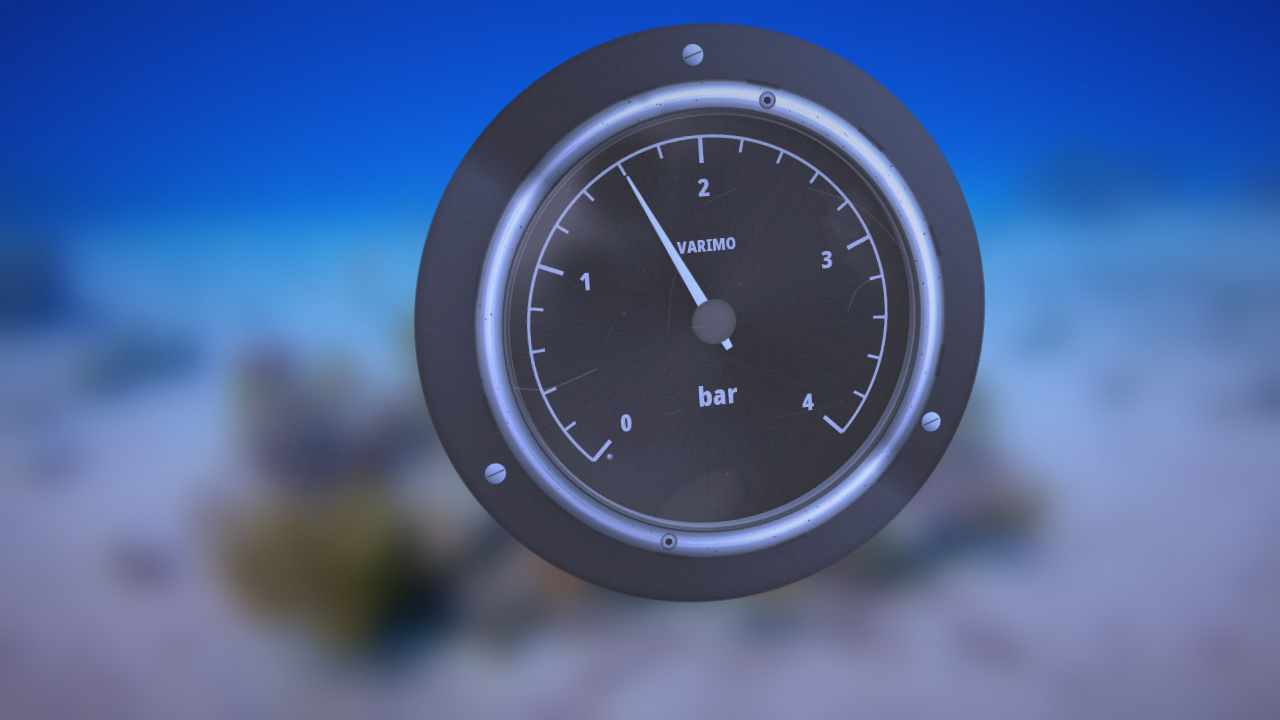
**1.6** bar
